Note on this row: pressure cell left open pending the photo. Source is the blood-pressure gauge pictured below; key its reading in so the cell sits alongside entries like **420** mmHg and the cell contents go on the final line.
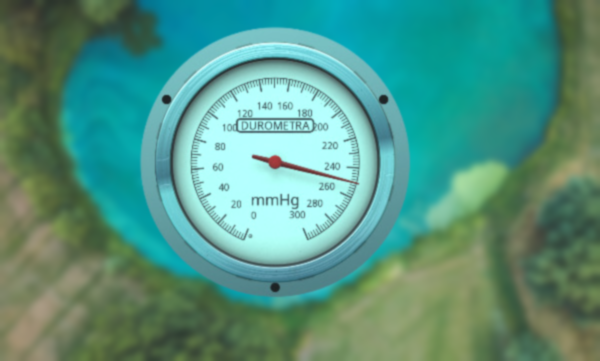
**250** mmHg
